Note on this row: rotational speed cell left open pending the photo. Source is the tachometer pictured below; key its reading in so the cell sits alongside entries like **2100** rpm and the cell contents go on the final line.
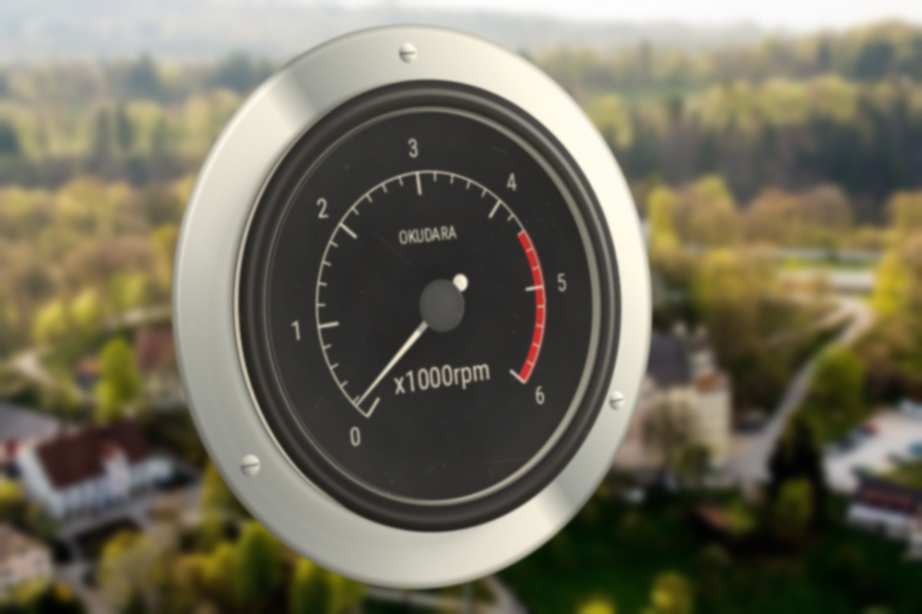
**200** rpm
